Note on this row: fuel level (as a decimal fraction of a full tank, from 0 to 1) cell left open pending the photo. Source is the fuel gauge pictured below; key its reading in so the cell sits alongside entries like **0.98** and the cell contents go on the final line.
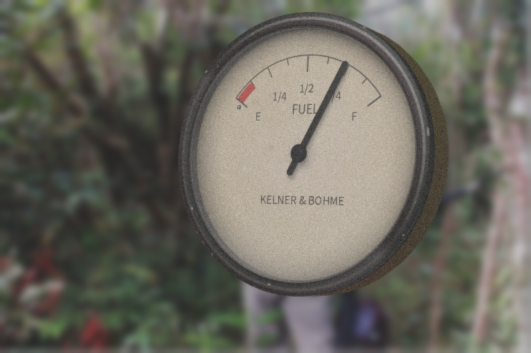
**0.75**
